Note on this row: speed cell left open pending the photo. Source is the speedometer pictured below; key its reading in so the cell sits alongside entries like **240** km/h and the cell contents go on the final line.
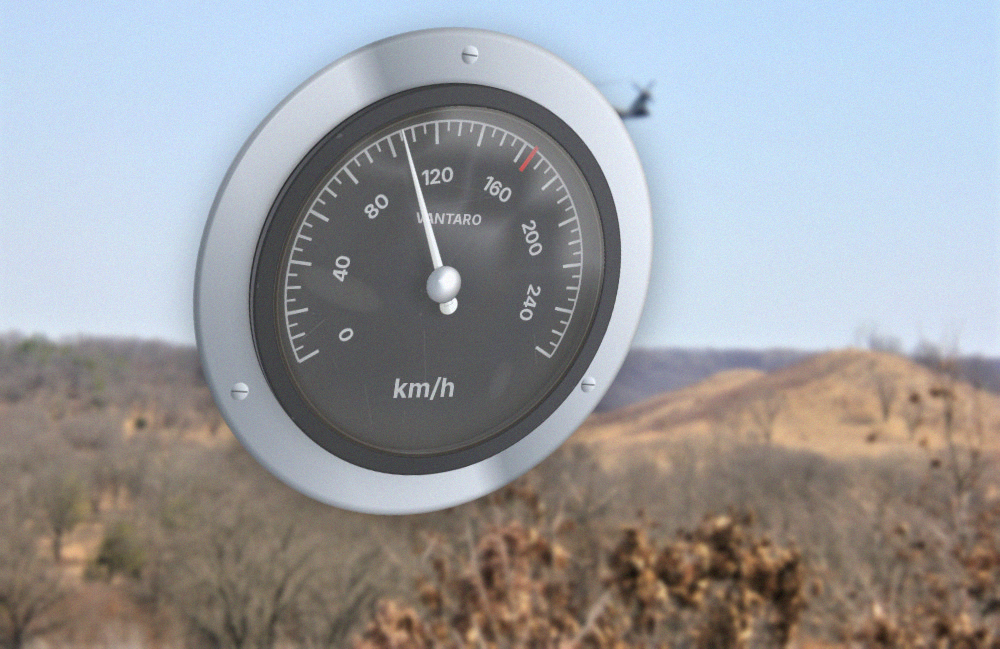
**105** km/h
